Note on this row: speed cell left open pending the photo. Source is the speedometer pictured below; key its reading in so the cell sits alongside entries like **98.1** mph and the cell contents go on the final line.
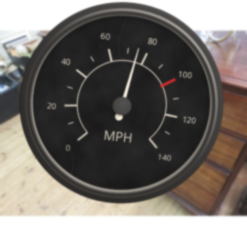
**75** mph
